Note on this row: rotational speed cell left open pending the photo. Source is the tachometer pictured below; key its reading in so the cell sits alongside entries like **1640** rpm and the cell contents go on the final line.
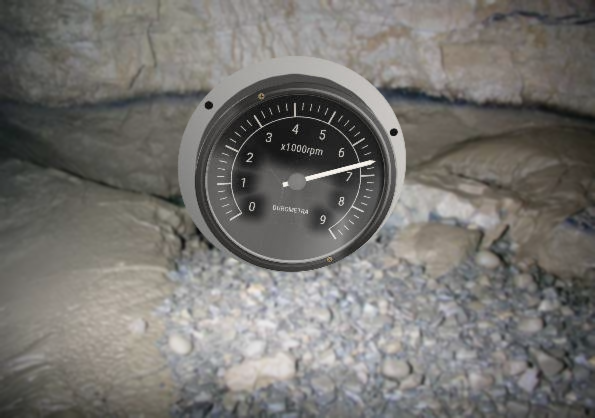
**6600** rpm
